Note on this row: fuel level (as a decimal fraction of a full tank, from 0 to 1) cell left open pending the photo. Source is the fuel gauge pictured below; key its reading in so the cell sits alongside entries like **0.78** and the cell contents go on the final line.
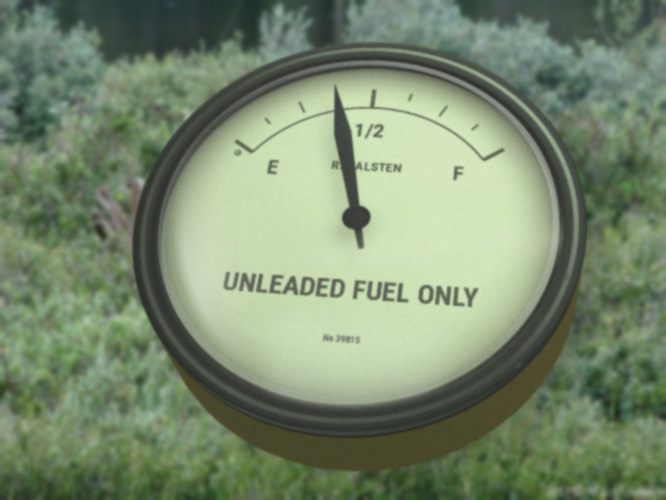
**0.375**
